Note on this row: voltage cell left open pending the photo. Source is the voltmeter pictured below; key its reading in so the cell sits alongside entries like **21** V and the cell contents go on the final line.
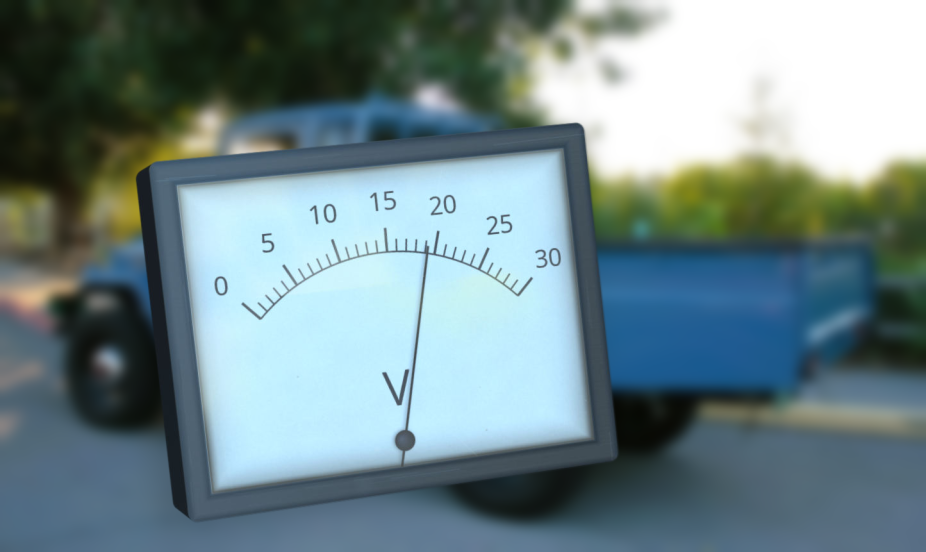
**19** V
